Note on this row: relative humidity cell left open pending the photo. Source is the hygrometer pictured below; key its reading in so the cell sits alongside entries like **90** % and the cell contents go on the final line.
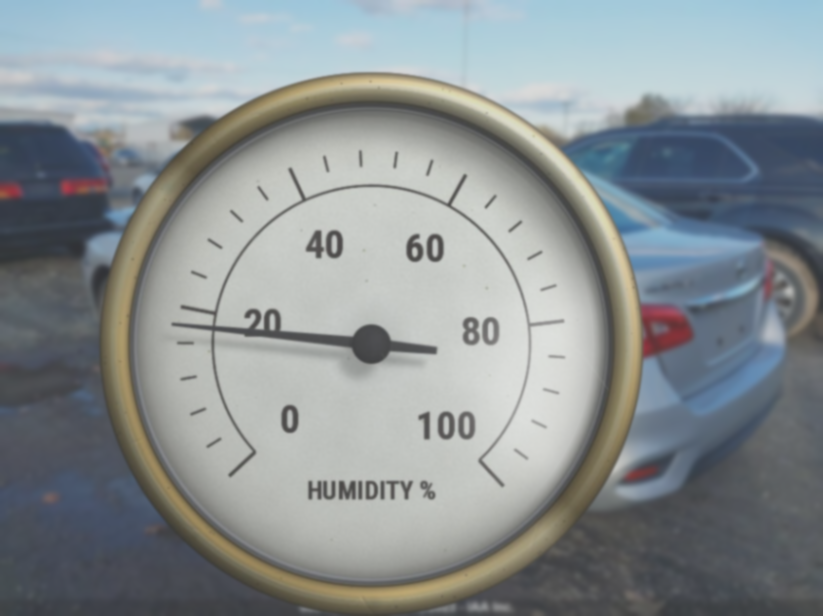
**18** %
